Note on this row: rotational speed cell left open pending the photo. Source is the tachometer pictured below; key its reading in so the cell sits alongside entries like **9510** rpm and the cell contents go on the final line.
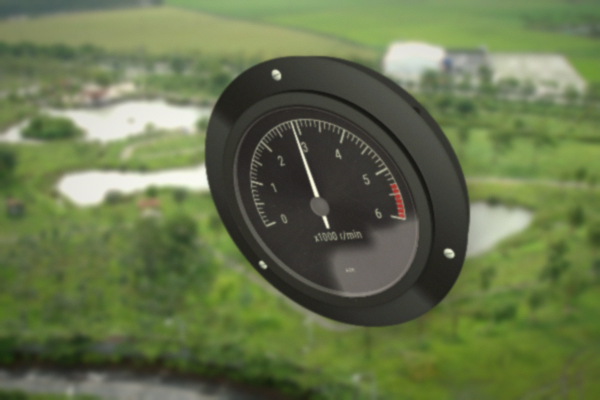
**3000** rpm
